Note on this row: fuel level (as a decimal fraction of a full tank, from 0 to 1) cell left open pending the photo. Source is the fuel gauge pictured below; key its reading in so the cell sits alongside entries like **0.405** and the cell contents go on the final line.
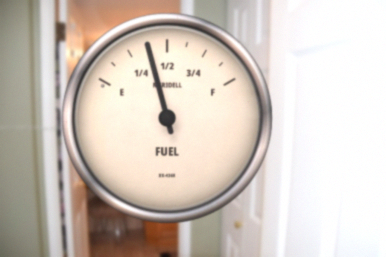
**0.375**
